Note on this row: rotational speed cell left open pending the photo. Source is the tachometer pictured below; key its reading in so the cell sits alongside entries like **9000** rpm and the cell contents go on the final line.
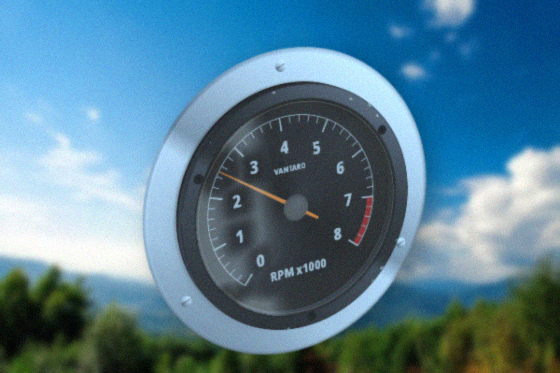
**2500** rpm
